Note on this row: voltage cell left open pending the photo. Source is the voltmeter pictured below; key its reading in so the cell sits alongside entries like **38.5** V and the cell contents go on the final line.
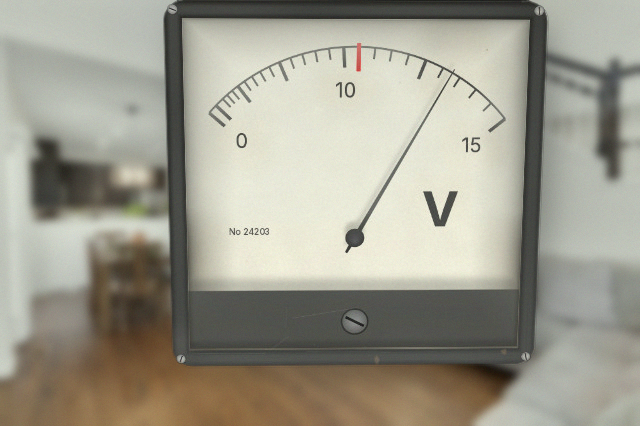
**13.25** V
